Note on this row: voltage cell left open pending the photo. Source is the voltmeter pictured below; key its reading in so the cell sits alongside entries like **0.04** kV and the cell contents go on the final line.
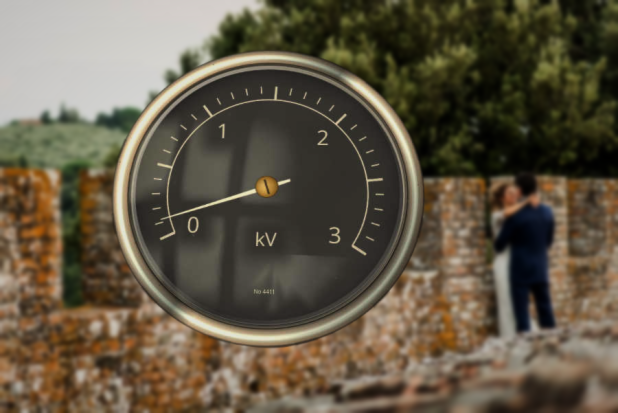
**0.1** kV
